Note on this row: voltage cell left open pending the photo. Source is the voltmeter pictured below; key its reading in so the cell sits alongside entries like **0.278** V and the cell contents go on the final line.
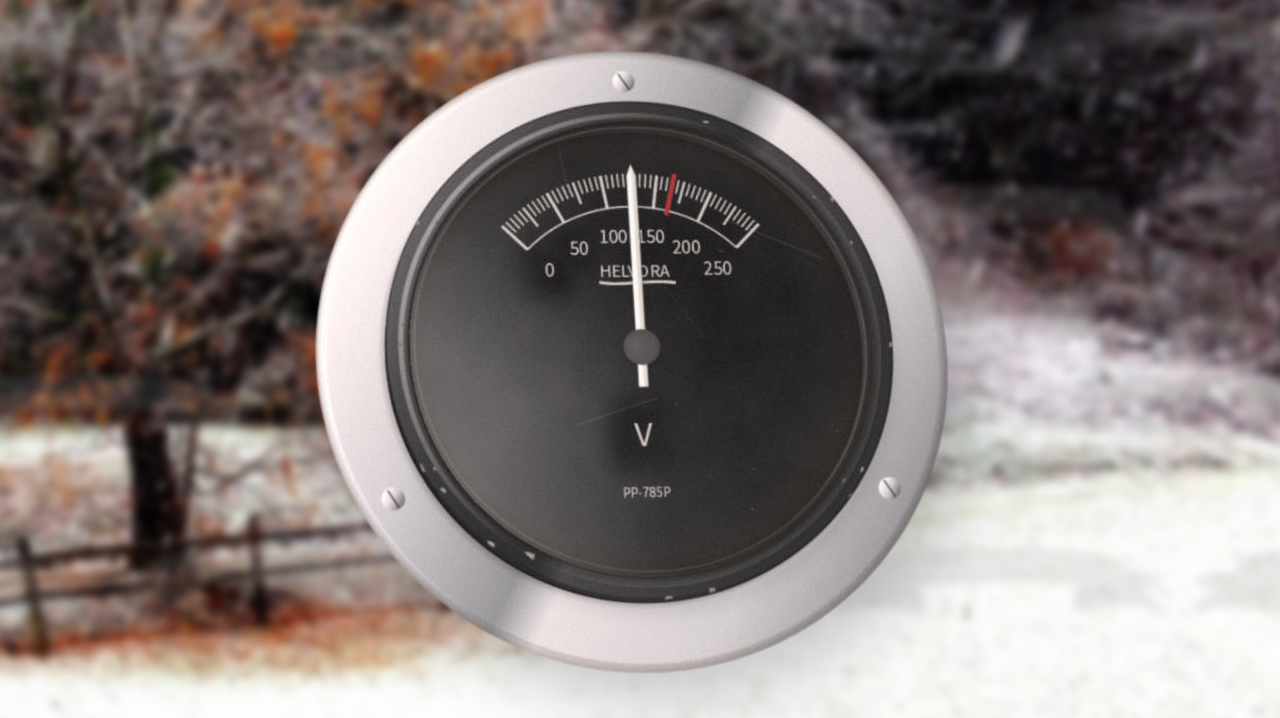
**125** V
